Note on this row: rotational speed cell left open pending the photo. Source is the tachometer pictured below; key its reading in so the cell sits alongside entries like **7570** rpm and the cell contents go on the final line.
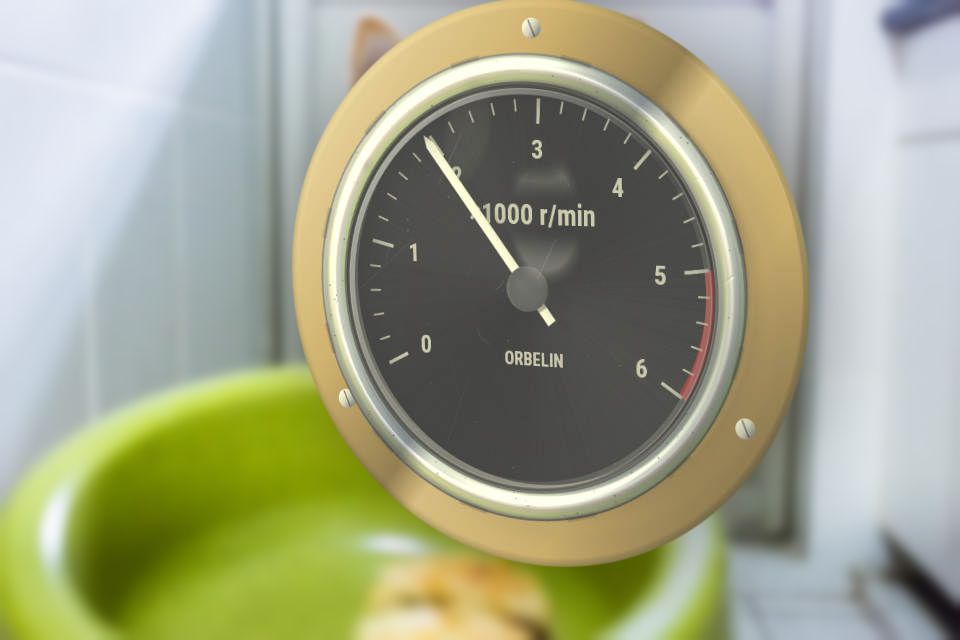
**2000** rpm
